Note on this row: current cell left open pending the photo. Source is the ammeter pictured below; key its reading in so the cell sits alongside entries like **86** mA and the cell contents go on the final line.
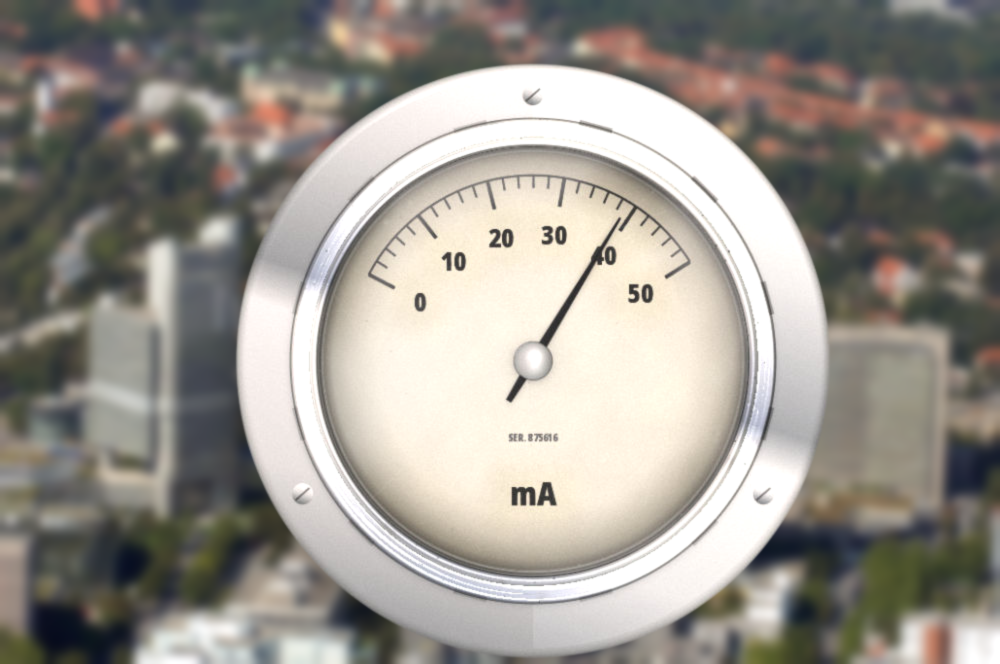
**39** mA
